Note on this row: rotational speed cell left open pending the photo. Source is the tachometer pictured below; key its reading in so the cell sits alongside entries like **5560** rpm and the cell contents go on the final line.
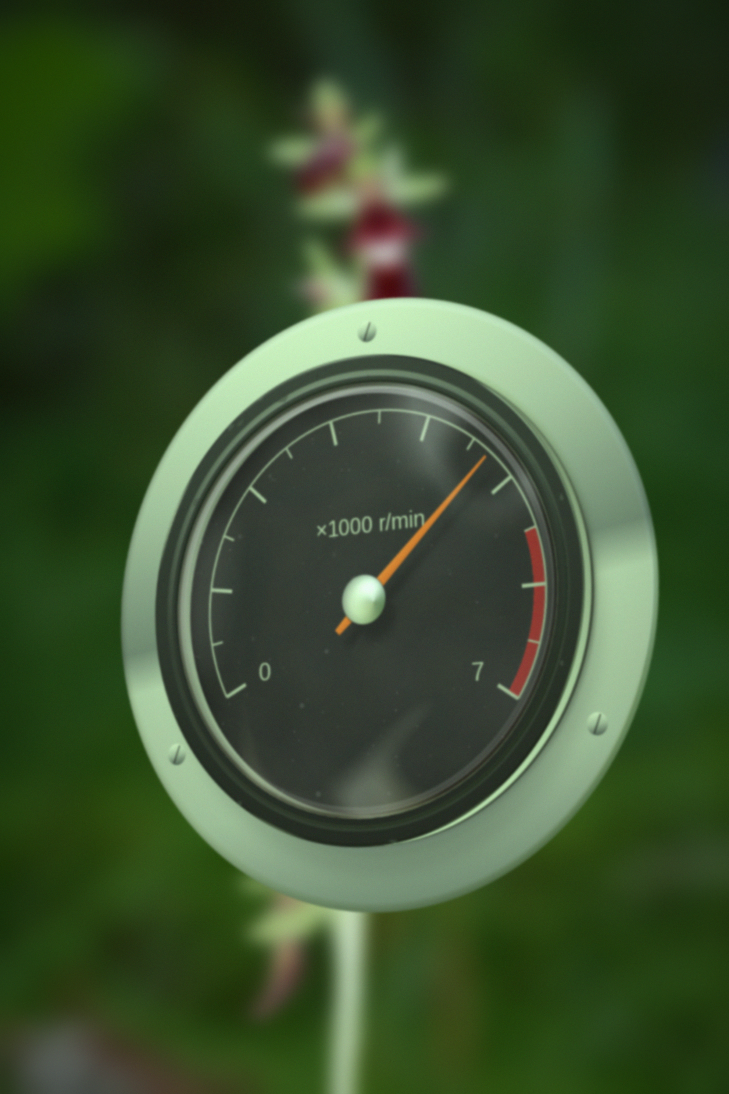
**4750** rpm
